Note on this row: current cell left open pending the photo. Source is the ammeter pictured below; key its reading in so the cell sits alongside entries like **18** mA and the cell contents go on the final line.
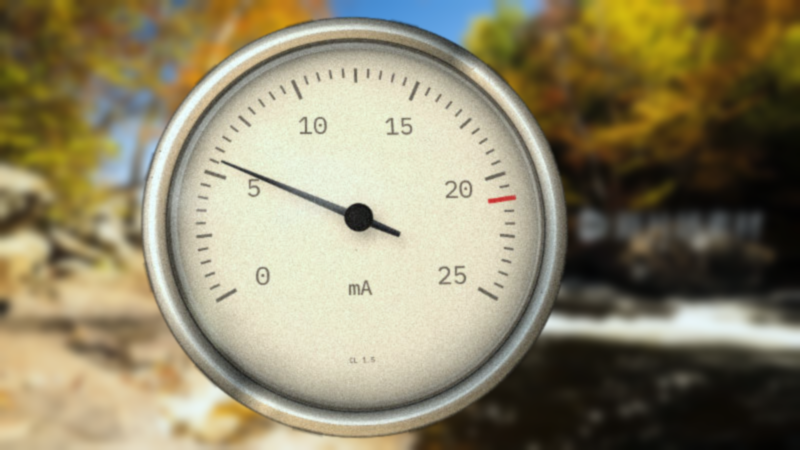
**5.5** mA
